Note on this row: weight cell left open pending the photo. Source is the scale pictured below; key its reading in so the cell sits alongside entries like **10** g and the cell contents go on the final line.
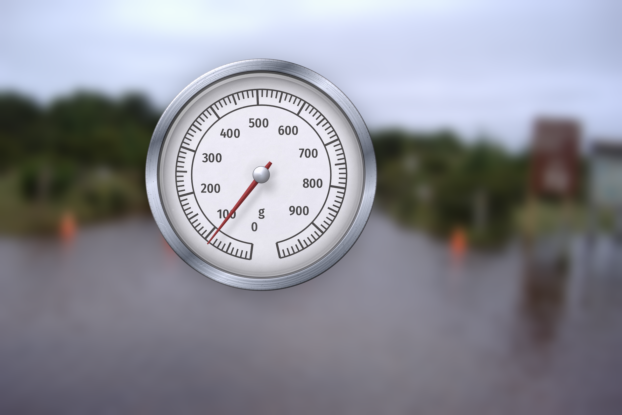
**90** g
